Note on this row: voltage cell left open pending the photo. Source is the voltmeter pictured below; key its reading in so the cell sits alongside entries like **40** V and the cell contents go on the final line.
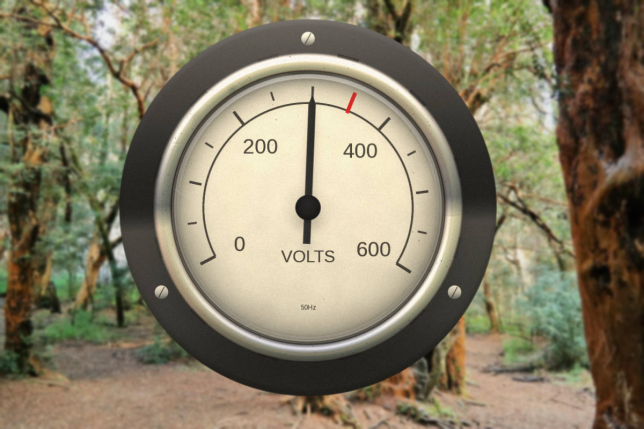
**300** V
